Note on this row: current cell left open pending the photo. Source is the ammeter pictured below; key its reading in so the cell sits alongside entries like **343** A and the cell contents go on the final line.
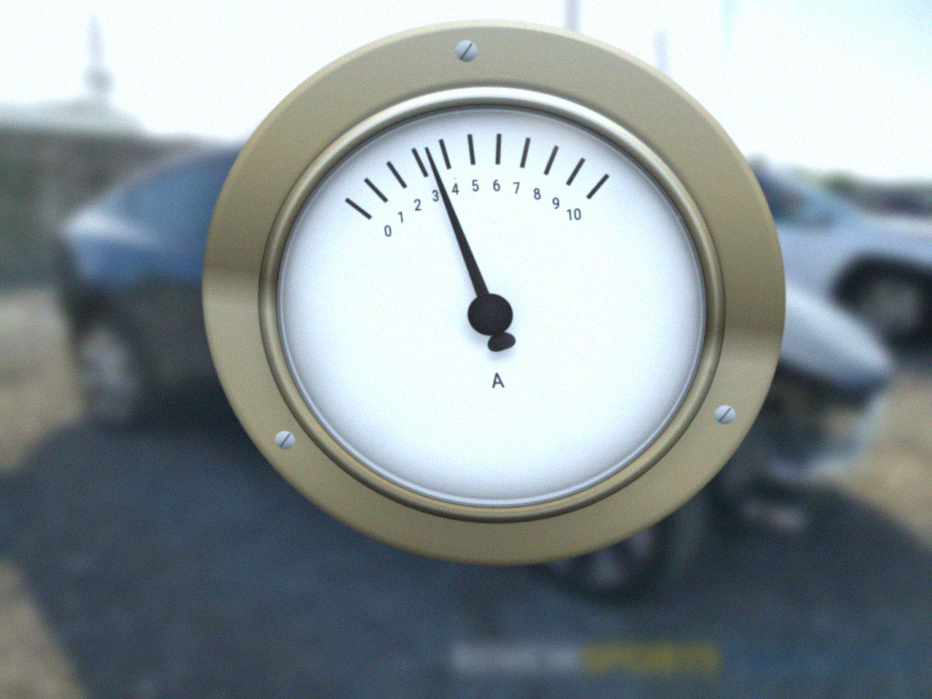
**3.5** A
